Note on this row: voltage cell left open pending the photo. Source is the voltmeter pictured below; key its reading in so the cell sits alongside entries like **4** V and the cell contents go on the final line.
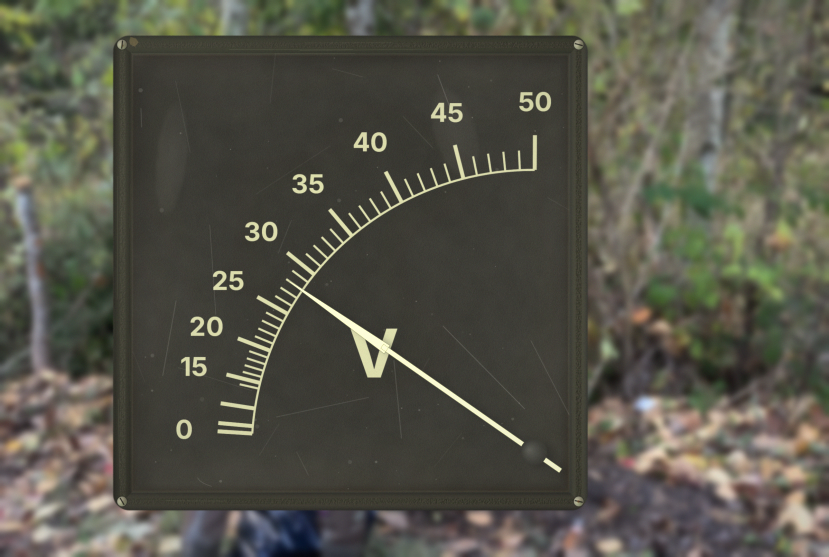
**28** V
